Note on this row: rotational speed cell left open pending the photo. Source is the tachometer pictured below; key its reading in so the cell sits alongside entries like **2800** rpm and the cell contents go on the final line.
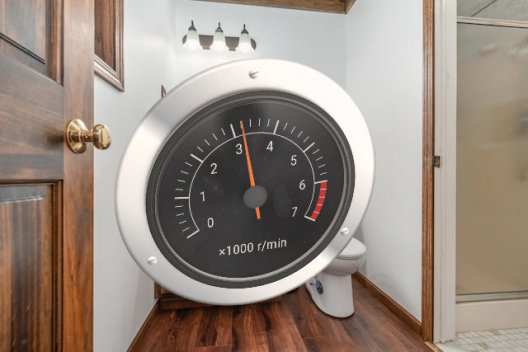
**3200** rpm
